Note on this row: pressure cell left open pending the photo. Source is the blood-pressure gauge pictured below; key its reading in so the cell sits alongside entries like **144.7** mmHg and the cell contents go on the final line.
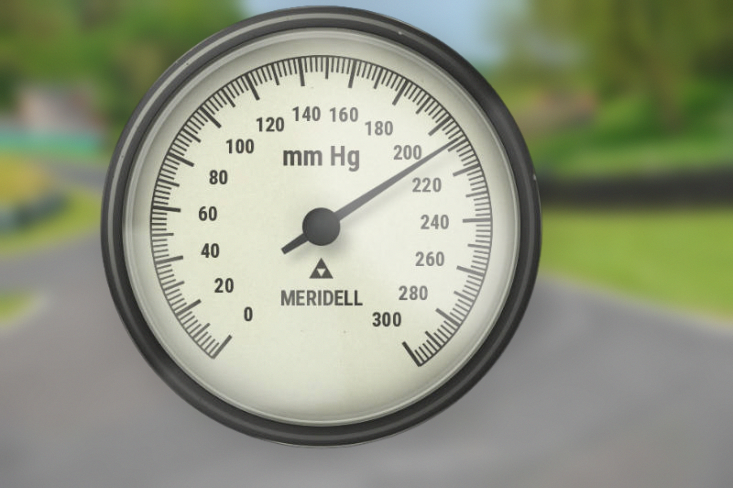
**208** mmHg
